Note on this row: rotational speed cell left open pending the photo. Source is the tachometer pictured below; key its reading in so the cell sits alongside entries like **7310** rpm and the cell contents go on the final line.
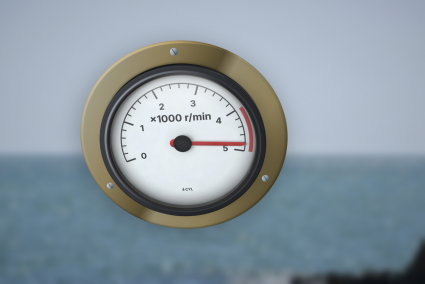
**4800** rpm
